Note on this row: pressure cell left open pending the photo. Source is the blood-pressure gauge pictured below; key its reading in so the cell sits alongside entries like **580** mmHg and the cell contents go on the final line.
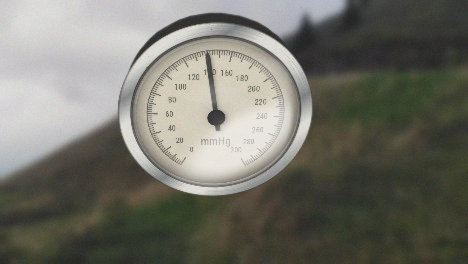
**140** mmHg
